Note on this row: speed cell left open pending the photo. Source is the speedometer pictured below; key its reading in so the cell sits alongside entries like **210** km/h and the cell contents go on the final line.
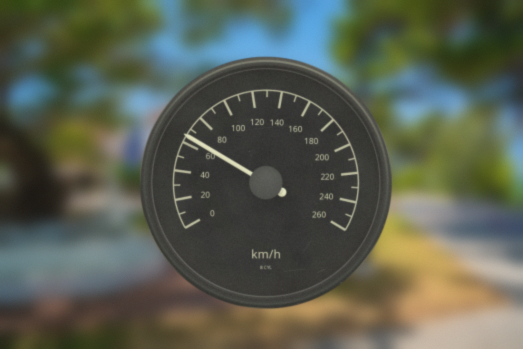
**65** km/h
